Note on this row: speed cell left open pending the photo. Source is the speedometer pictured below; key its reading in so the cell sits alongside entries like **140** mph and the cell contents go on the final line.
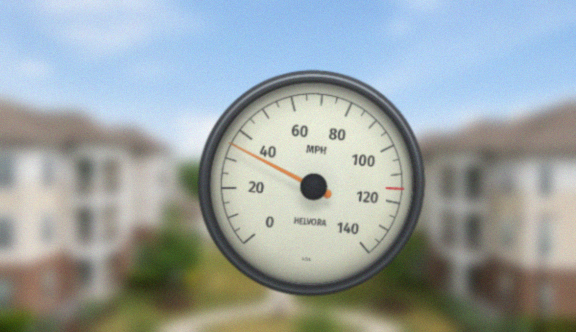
**35** mph
